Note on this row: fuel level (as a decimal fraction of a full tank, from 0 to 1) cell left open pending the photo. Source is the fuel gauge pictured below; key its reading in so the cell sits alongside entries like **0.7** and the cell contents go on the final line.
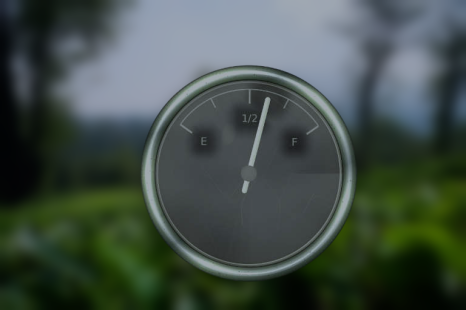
**0.625**
